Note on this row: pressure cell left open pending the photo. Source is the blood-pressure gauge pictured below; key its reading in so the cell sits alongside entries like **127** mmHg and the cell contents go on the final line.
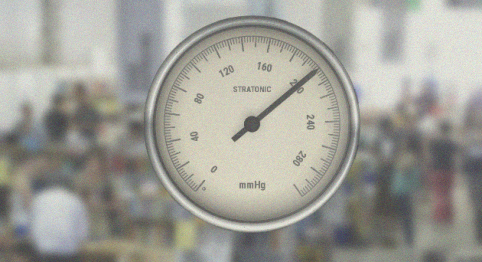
**200** mmHg
